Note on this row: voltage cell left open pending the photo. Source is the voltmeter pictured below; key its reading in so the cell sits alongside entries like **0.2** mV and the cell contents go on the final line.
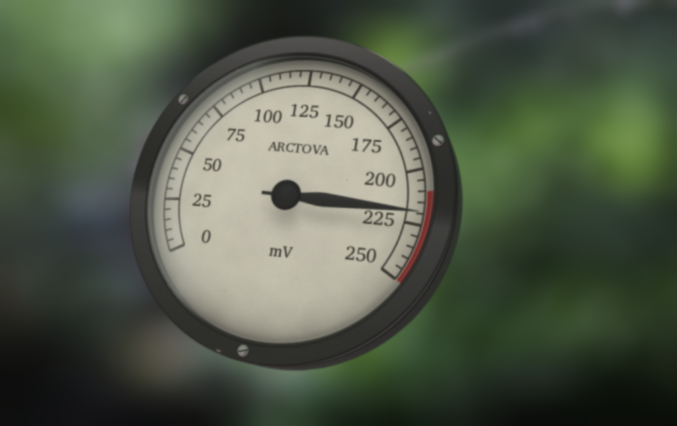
**220** mV
